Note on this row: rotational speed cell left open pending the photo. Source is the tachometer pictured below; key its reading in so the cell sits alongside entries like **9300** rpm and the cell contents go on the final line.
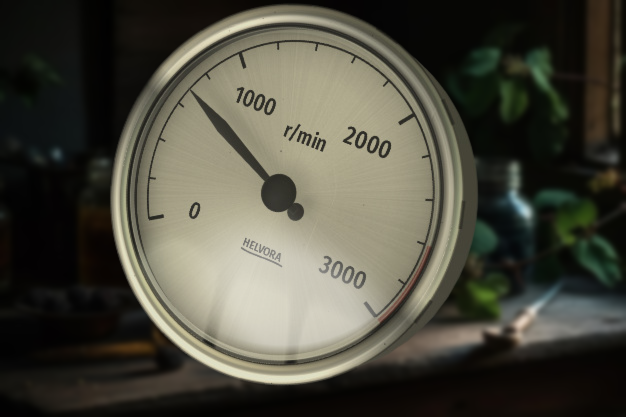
**700** rpm
